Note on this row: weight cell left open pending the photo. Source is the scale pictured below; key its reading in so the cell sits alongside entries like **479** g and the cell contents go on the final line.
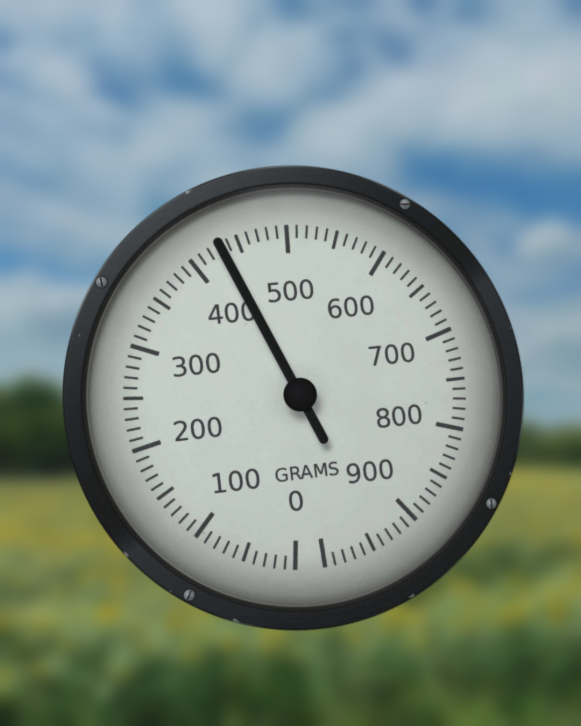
**430** g
